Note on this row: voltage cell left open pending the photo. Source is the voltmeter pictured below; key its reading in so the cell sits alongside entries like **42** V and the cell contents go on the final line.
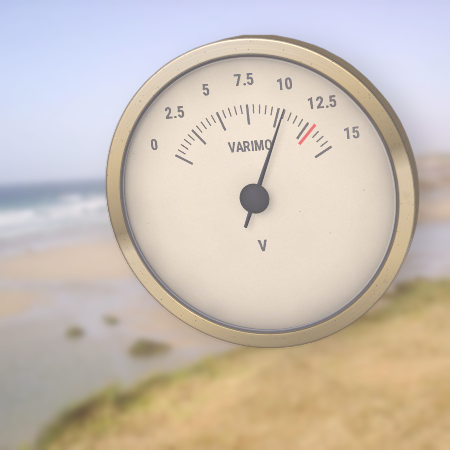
**10.5** V
